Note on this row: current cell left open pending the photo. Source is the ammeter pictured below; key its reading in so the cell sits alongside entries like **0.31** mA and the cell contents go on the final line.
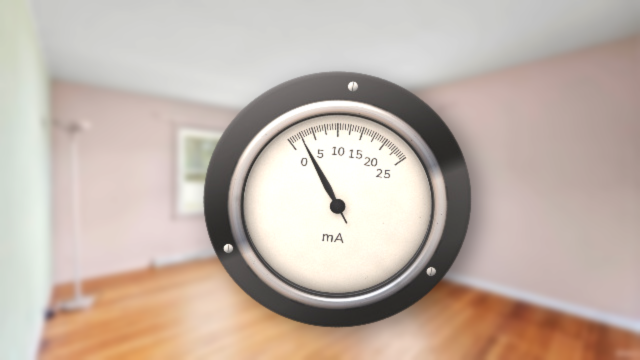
**2.5** mA
